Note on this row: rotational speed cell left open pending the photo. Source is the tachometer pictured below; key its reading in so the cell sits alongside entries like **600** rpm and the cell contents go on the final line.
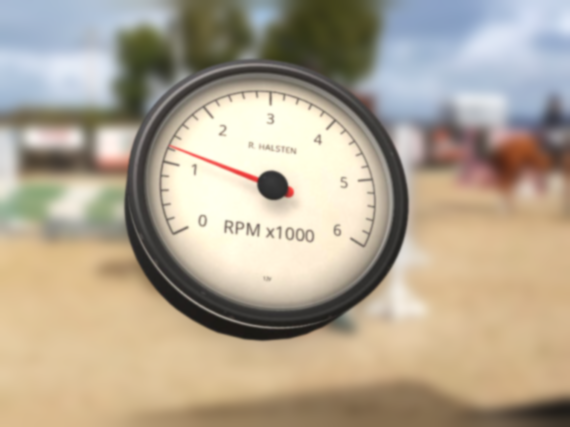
**1200** rpm
